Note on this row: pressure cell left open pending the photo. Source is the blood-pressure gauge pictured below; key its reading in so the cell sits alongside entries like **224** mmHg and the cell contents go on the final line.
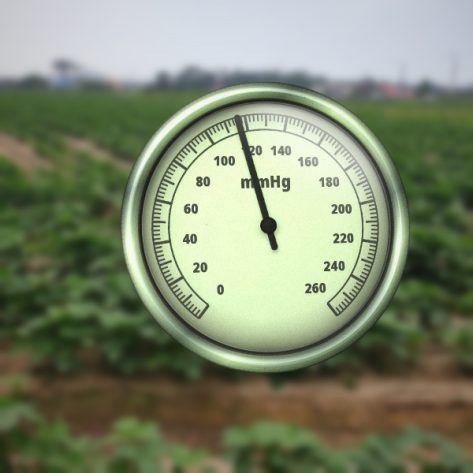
**116** mmHg
